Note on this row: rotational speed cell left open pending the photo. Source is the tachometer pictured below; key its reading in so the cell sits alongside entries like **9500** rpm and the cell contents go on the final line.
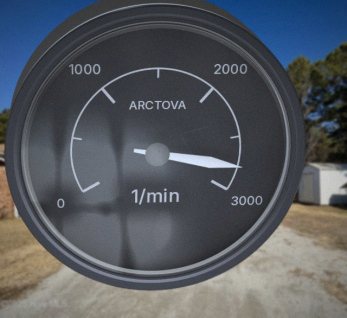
**2750** rpm
